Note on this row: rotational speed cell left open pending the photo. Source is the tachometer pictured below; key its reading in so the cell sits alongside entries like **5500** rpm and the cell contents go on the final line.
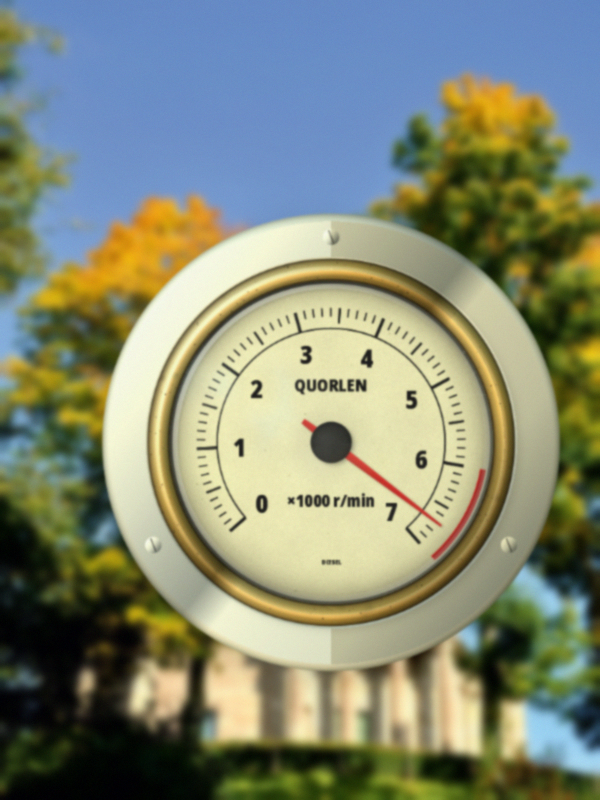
**6700** rpm
